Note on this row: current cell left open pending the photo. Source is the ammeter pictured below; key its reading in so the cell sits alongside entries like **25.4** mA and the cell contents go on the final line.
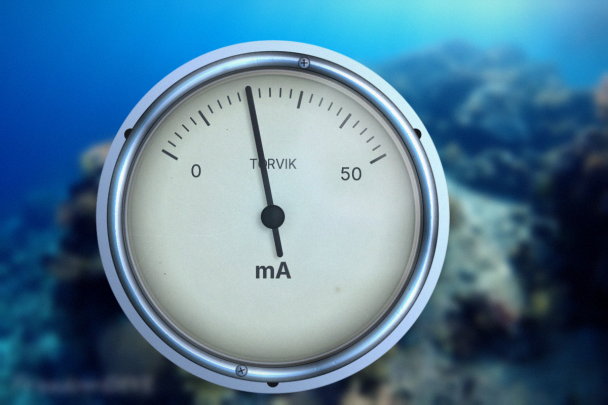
**20** mA
